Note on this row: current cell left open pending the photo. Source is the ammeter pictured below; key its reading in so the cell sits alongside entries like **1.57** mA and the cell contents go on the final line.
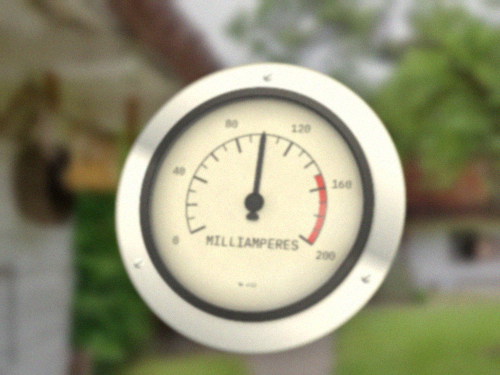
**100** mA
